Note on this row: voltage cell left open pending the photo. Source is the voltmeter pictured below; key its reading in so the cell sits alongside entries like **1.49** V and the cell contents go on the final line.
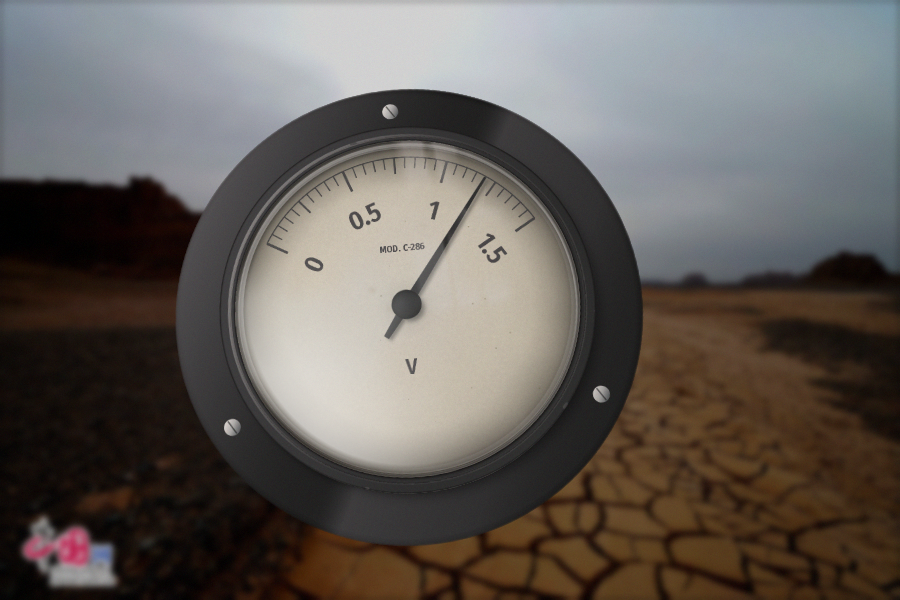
**1.2** V
